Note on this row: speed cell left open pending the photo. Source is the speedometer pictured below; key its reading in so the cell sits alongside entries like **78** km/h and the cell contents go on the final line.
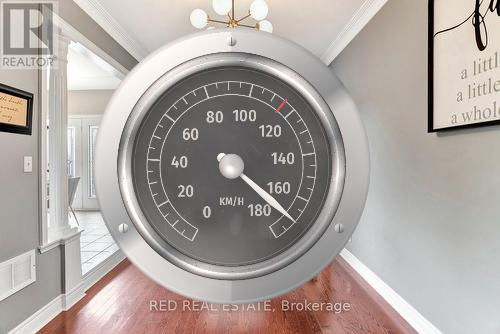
**170** km/h
